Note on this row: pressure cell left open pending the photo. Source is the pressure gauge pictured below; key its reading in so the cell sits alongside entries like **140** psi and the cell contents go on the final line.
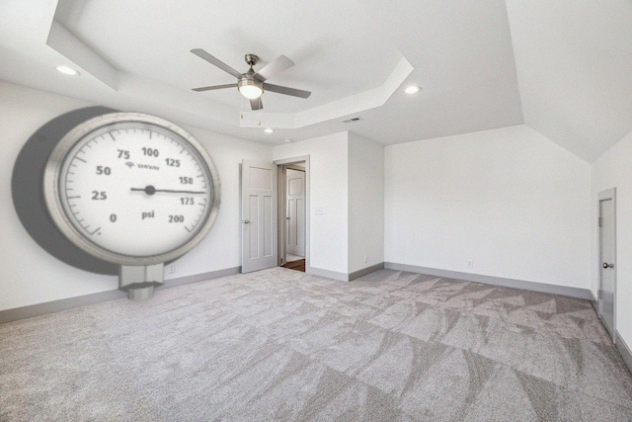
**165** psi
